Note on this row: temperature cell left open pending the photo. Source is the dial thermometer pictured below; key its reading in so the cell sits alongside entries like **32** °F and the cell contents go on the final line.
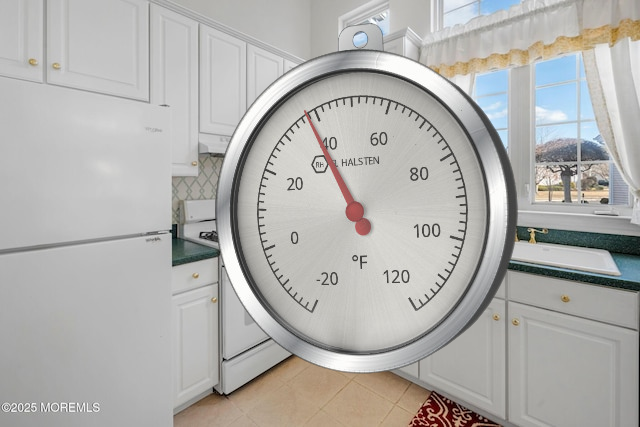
**38** °F
